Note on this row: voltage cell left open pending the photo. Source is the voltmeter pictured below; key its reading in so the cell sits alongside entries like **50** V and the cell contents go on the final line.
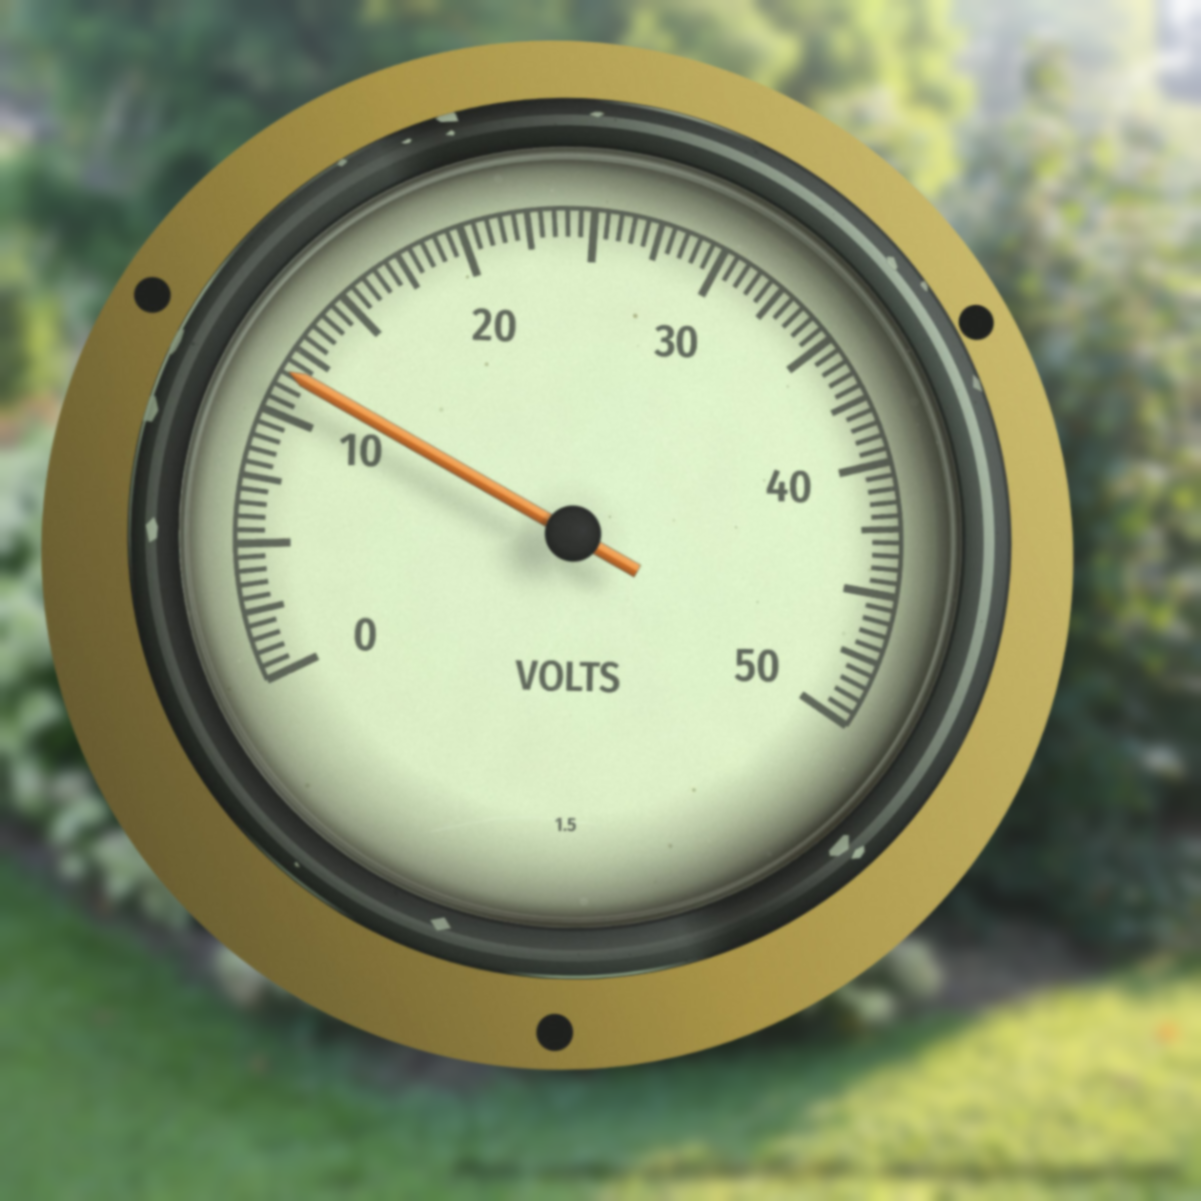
**11.5** V
